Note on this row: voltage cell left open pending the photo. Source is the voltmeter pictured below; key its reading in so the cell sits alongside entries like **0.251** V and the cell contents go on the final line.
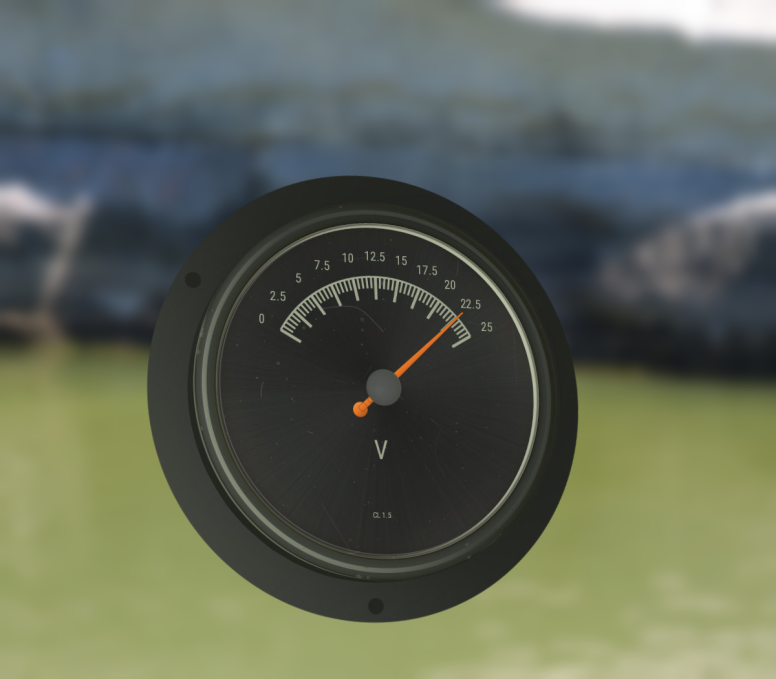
**22.5** V
